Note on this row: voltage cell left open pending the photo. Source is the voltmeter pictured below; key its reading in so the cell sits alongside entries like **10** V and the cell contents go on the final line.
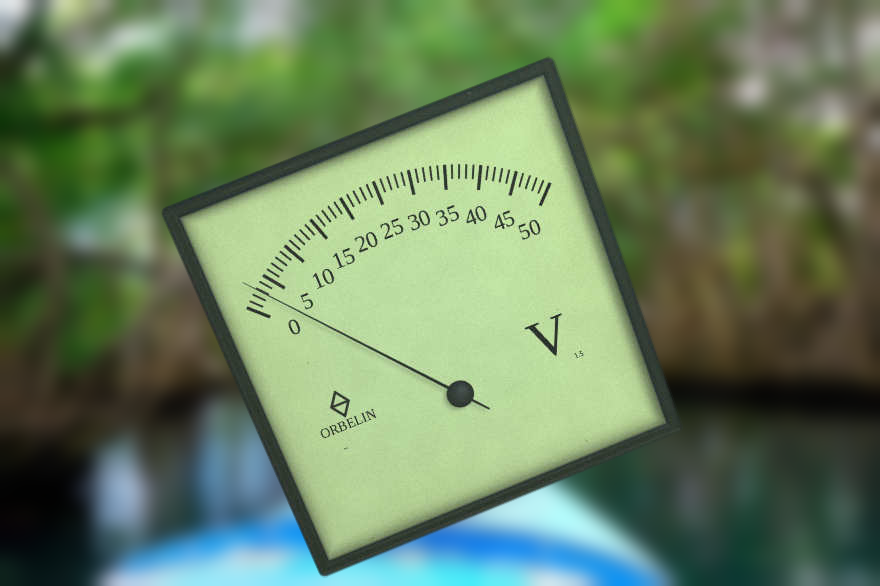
**3** V
